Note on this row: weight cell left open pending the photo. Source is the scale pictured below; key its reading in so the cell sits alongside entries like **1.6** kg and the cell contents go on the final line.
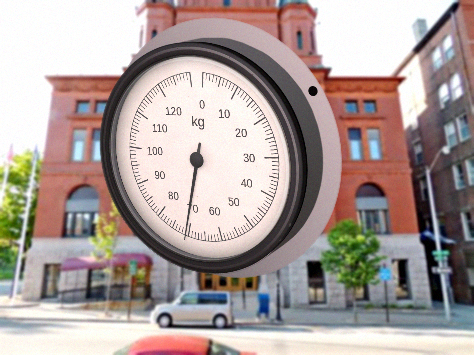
**70** kg
